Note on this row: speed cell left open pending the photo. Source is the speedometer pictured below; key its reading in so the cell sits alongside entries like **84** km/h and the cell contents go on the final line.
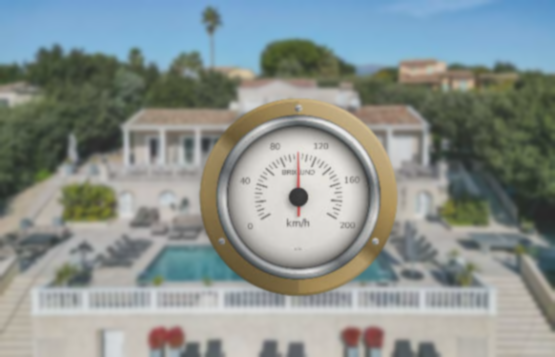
**100** km/h
